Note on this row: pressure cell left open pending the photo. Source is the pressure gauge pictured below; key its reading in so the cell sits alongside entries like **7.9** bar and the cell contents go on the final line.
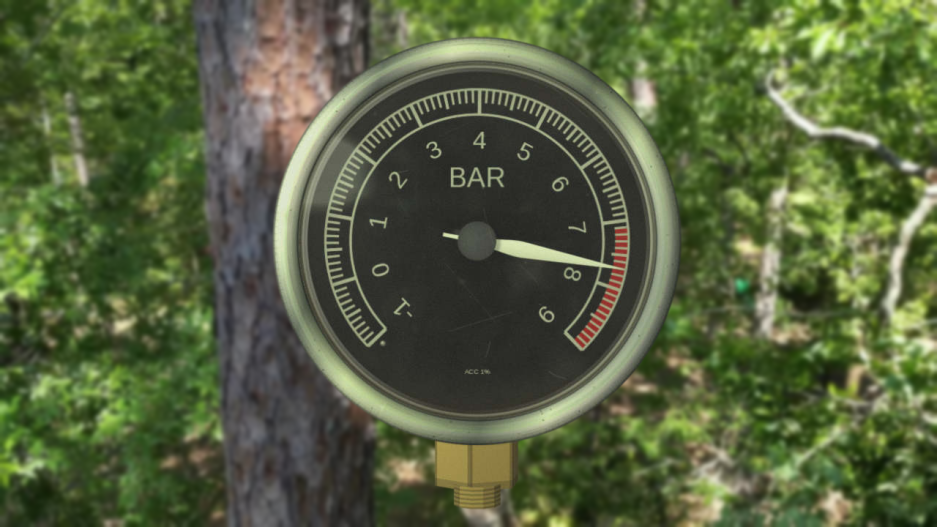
**7.7** bar
